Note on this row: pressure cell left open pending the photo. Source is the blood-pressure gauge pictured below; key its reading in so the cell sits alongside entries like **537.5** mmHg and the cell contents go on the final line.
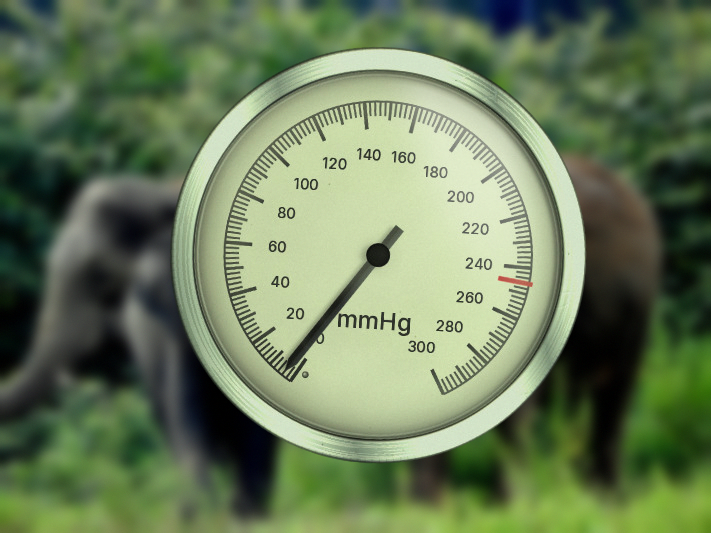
**4** mmHg
